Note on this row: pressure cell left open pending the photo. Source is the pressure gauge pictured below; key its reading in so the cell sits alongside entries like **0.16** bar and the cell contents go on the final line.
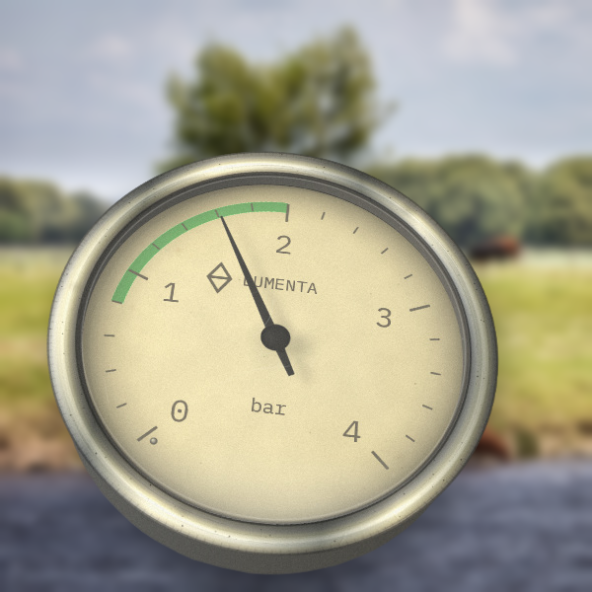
**1.6** bar
